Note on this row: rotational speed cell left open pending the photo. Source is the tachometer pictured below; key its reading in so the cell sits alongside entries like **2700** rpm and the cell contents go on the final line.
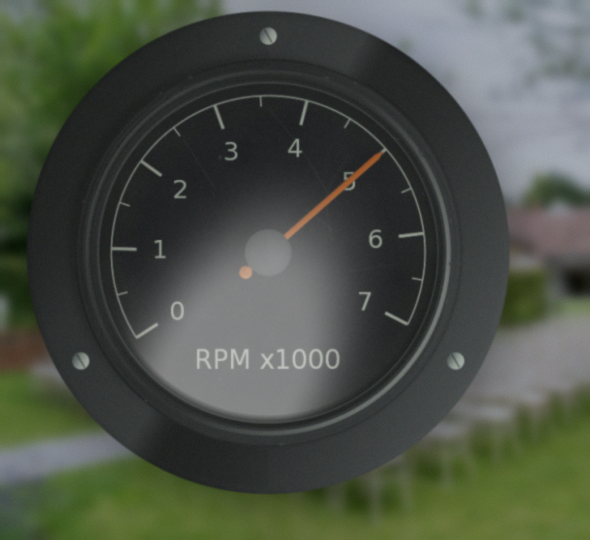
**5000** rpm
